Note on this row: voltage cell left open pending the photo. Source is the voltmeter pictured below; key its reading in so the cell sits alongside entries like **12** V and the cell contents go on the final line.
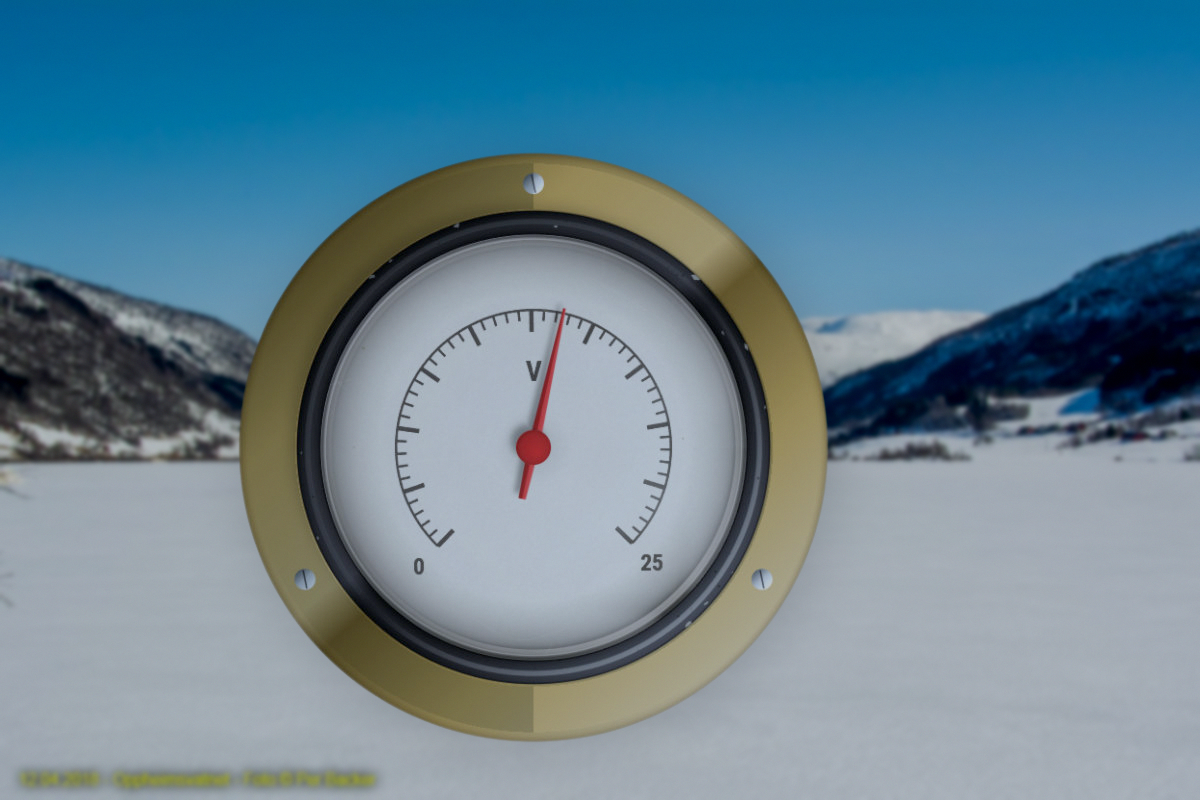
**13.75** V
